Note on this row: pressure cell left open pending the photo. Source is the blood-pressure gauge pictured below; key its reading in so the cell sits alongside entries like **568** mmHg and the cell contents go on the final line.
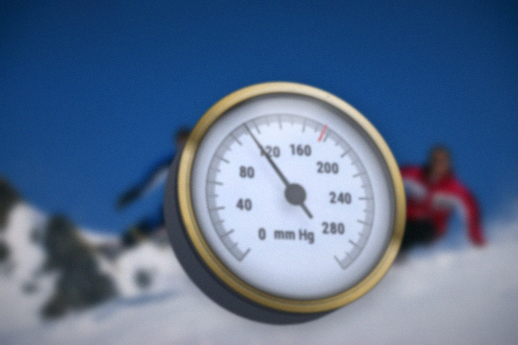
**110** mmHg
